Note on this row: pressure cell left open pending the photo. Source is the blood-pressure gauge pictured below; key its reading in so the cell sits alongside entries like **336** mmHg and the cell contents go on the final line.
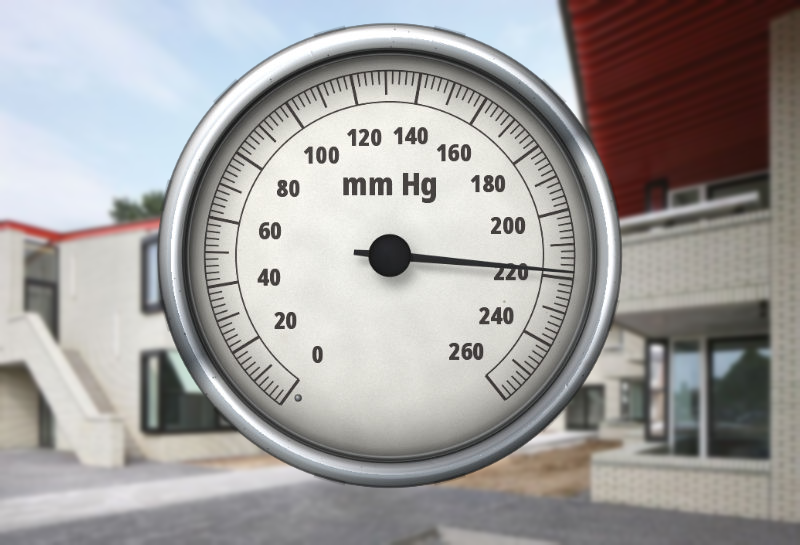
**218** mmHg
